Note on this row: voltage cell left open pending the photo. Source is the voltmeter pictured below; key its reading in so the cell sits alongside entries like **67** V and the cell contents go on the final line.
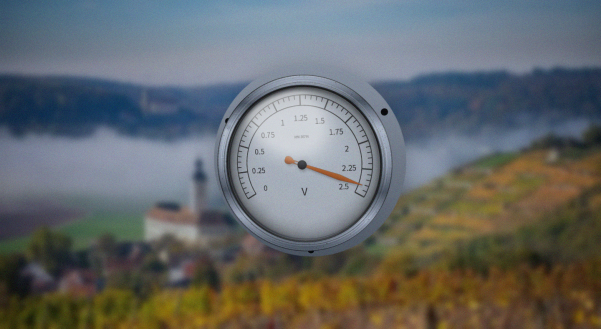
**2.4** V
